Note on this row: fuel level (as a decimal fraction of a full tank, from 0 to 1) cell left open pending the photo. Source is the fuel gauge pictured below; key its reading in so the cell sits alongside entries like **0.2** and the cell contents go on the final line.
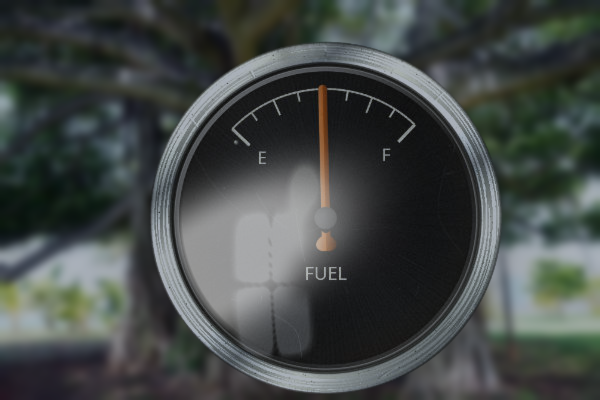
**0.5**
